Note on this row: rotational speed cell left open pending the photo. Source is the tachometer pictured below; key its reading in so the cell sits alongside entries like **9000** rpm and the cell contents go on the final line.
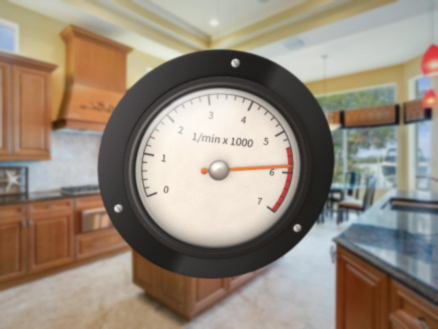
**5800** rpm
